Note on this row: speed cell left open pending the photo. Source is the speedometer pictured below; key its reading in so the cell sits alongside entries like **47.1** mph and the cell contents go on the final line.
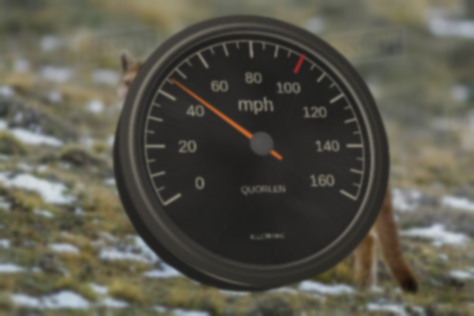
**45** mph
